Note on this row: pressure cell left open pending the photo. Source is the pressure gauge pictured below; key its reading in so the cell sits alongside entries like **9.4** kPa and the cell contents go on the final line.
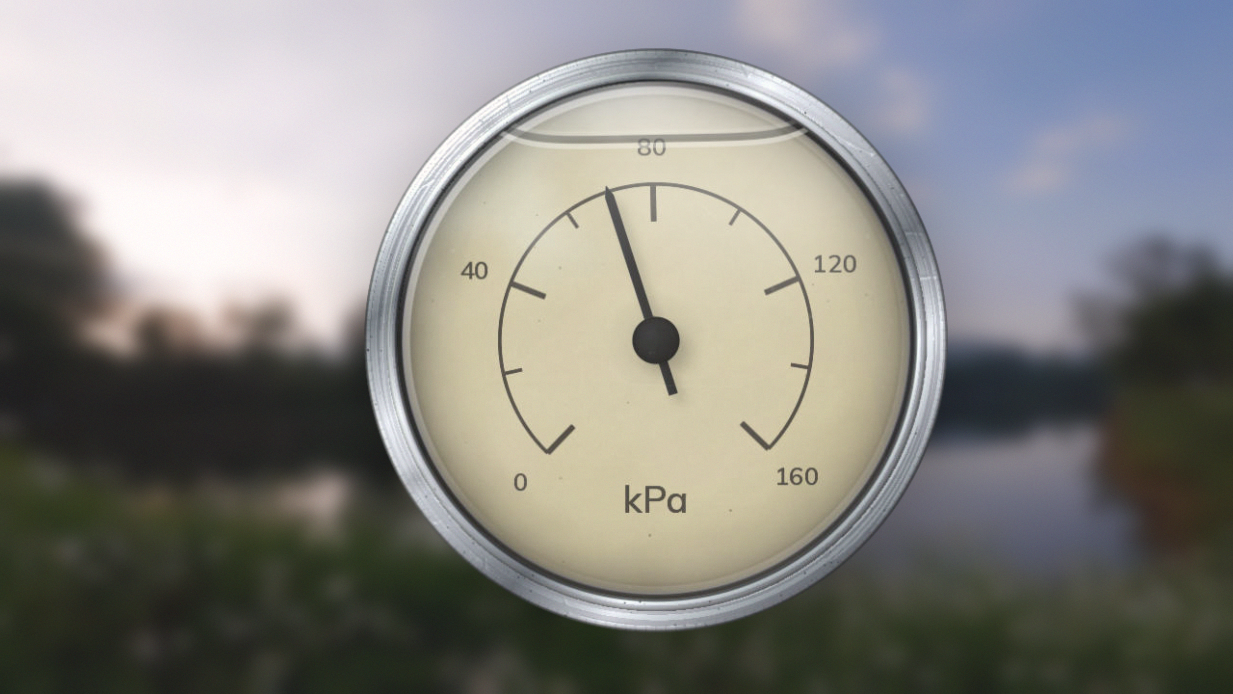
**70** kPa
